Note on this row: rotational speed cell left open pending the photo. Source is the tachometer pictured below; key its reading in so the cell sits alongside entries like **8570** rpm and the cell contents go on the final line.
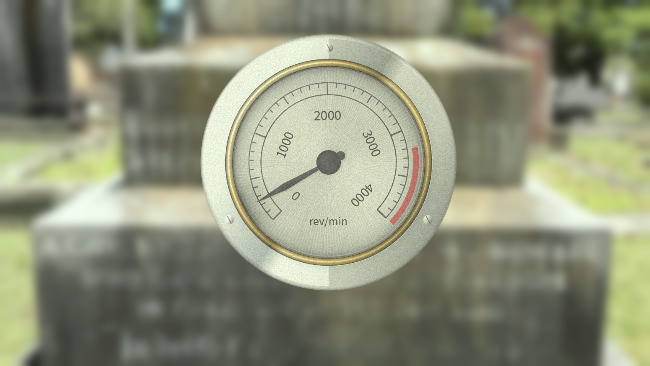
**250** rpm
